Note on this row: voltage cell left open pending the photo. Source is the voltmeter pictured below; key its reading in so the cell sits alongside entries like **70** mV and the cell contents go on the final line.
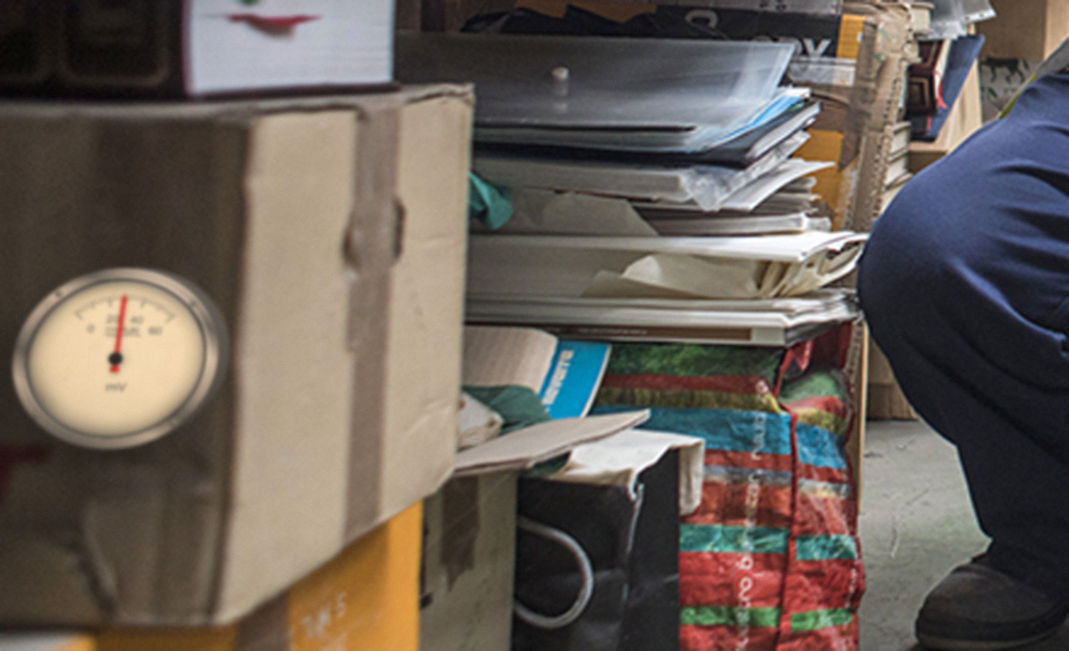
**30** mV
